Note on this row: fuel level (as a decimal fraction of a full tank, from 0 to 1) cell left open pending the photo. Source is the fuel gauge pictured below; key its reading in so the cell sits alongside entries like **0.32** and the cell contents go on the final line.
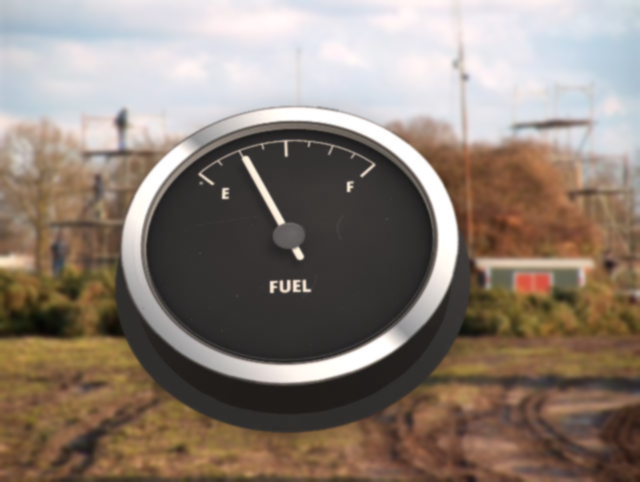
**0.25**
